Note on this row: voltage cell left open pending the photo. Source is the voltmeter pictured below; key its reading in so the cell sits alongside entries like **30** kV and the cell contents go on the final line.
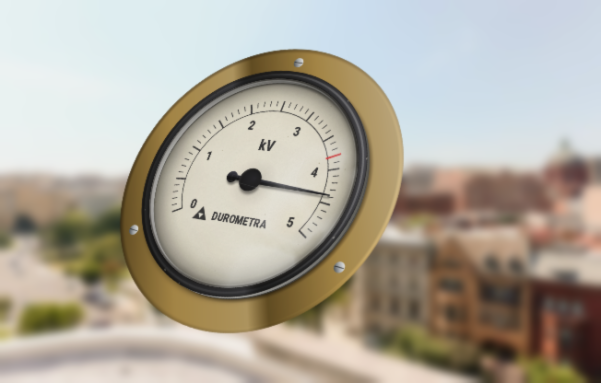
**4.4** kV
